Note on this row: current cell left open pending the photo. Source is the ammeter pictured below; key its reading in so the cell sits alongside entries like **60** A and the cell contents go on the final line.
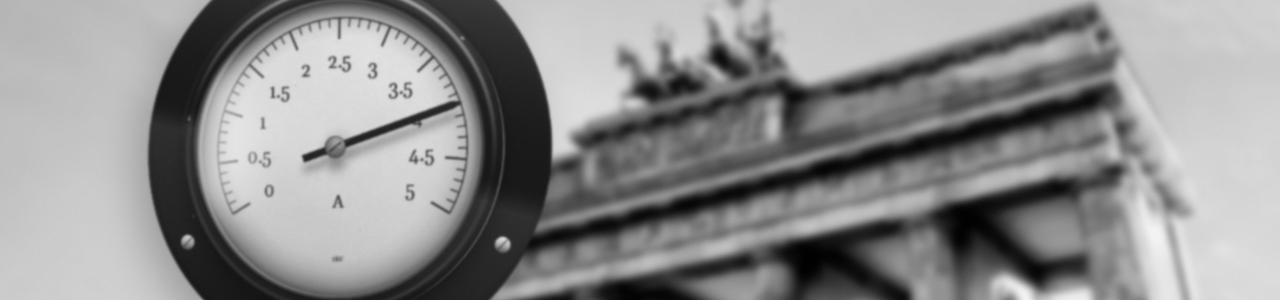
**4** A
